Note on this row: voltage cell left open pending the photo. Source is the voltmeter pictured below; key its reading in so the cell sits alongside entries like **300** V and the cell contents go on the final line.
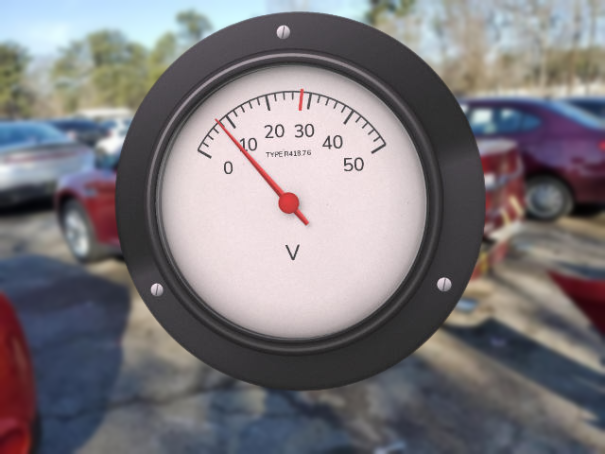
**8** V
